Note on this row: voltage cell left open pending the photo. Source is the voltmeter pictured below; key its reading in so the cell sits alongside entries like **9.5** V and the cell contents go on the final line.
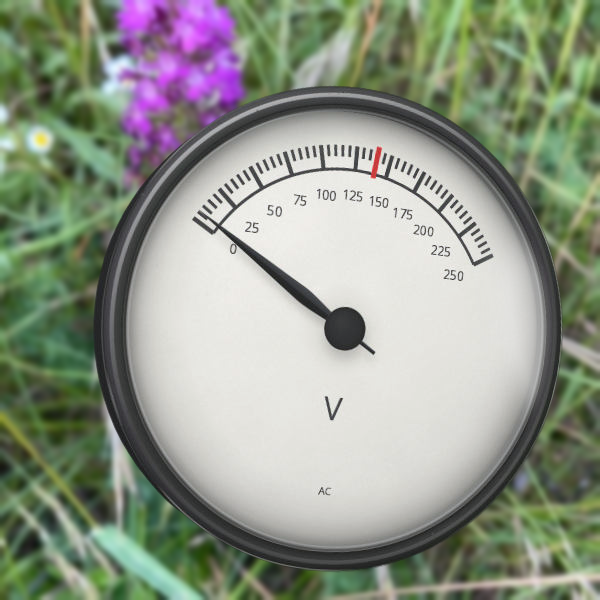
**5** V
